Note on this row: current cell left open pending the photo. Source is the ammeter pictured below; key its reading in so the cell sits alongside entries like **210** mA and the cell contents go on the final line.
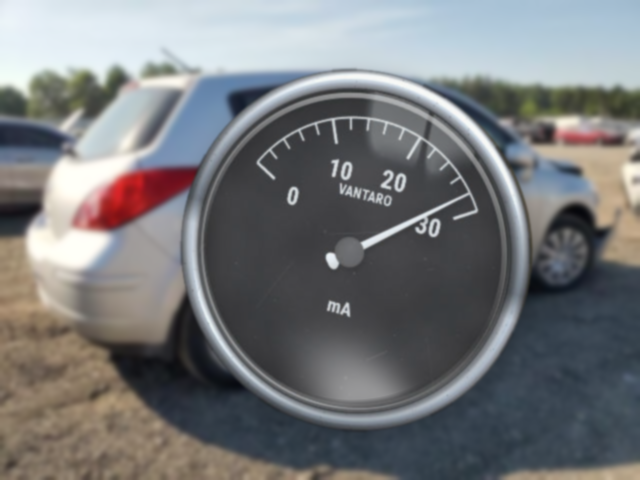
**28** mA
